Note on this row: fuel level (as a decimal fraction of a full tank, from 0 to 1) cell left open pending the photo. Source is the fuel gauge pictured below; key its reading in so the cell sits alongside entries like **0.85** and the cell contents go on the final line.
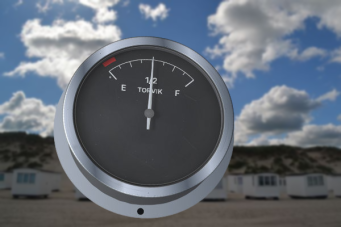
**0.5**
